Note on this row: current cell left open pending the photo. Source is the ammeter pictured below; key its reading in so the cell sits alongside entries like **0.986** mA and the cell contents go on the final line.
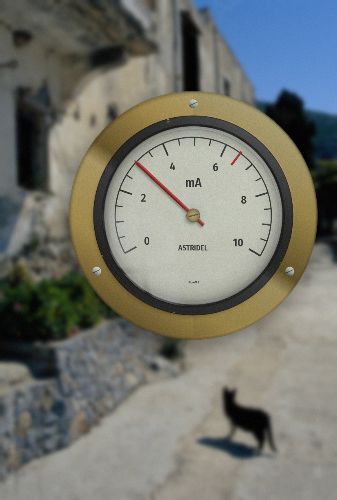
**3** mA
